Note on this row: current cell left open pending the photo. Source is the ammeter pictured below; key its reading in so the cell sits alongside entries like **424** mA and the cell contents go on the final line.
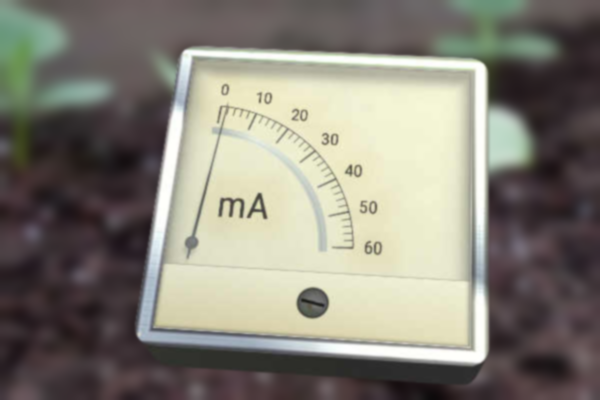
**2** mA
